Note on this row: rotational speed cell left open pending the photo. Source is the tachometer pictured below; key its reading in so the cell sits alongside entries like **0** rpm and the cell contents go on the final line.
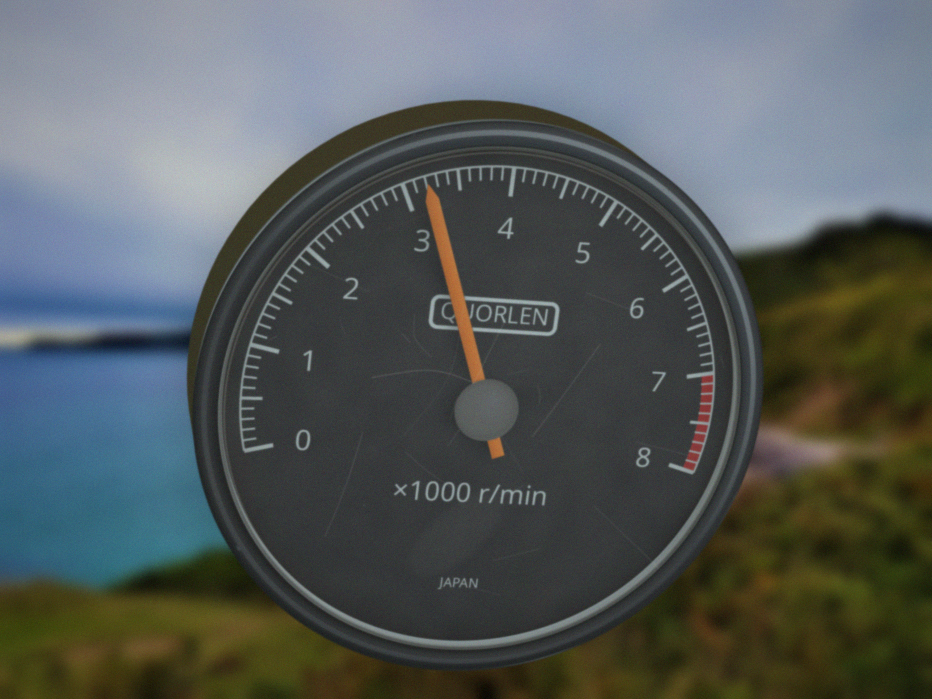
**3200** rpm
